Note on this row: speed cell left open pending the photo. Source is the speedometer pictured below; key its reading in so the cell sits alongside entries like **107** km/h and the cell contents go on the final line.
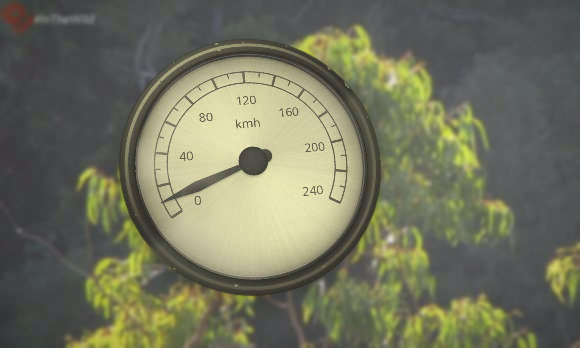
**10** km/h
